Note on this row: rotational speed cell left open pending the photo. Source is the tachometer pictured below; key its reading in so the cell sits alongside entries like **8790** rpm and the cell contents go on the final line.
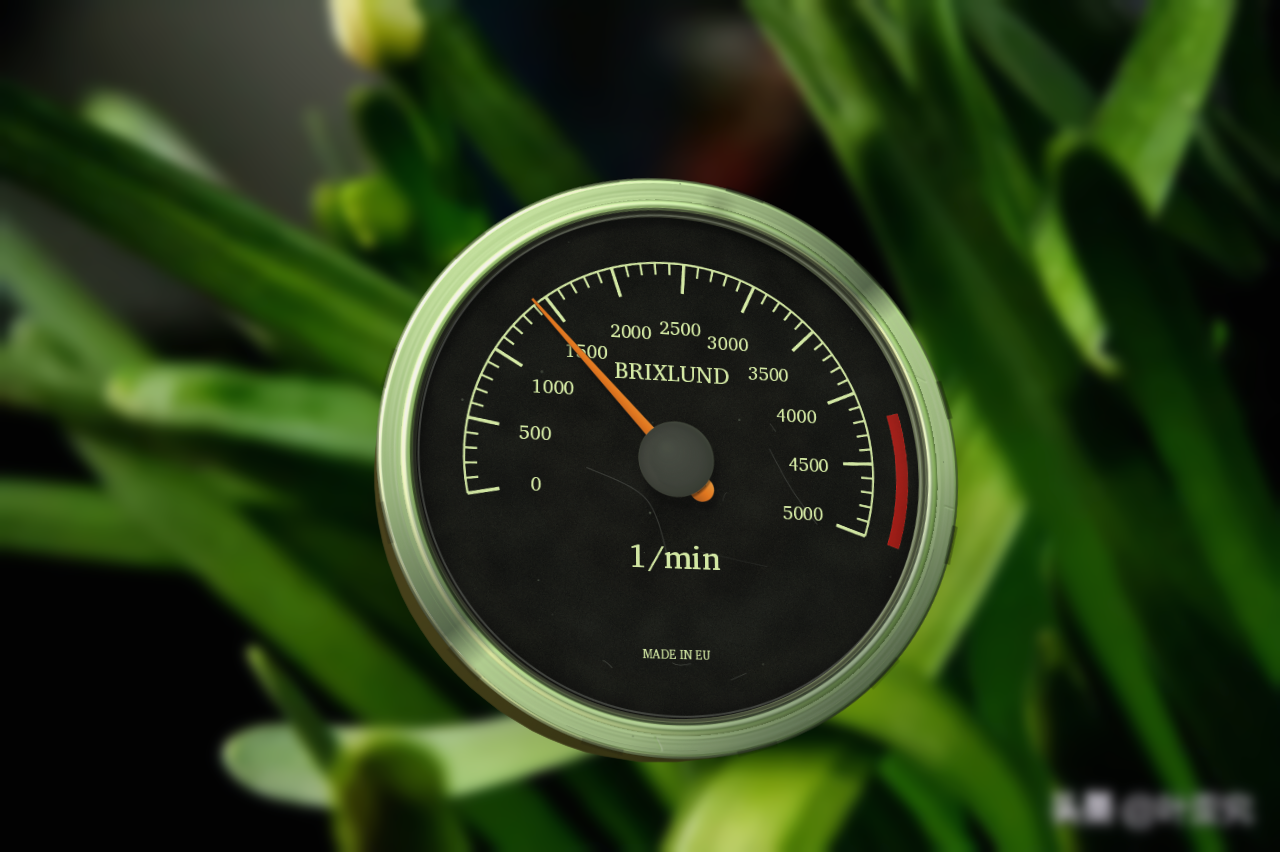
**1400** rpm
